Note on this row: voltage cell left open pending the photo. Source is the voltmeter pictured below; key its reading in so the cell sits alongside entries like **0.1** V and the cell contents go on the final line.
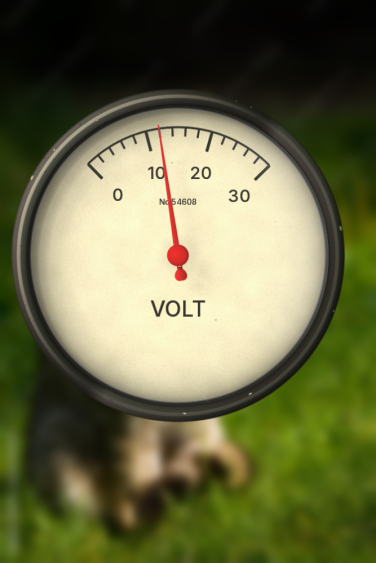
**12** V
